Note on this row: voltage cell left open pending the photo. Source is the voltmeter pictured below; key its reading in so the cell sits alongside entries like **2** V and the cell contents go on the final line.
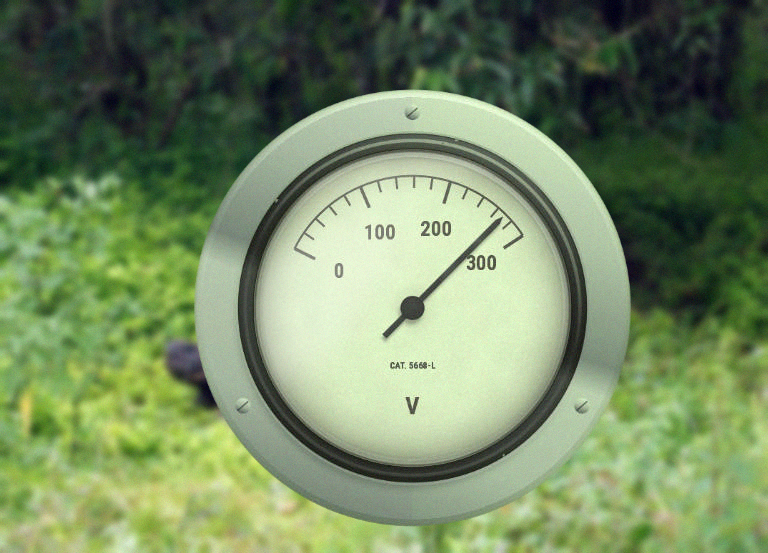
**270** V
